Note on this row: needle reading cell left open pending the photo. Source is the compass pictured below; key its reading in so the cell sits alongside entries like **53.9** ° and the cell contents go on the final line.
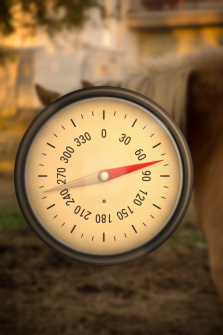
**75** °
